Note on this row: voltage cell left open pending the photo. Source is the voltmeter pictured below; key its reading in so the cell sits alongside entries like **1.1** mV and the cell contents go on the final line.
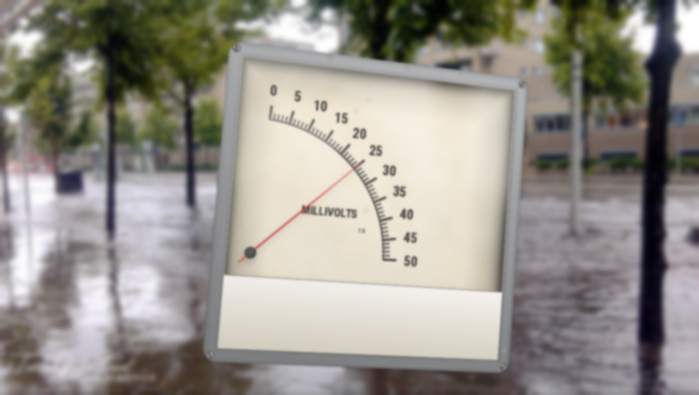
**25** mV
